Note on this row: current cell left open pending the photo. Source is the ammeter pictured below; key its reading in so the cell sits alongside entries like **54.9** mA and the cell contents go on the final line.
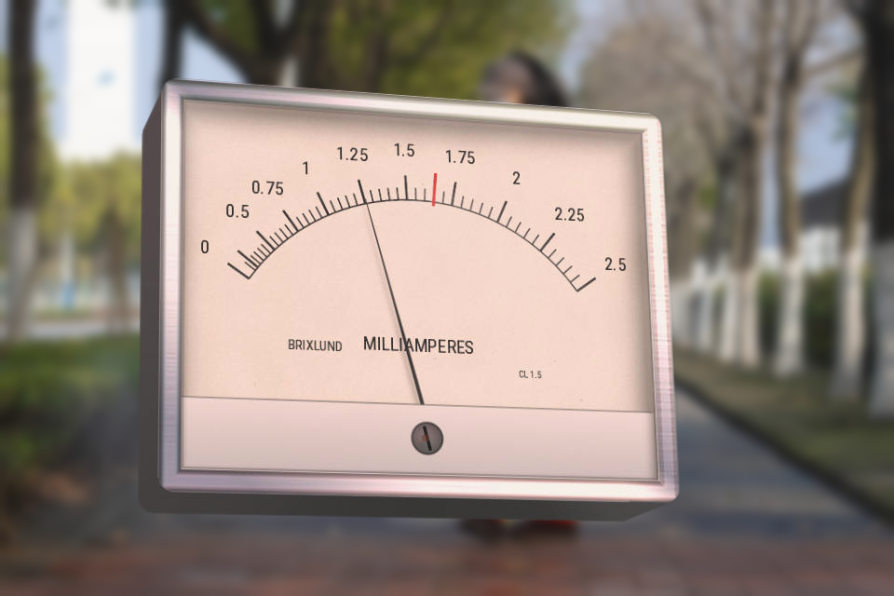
**1.25** mA
